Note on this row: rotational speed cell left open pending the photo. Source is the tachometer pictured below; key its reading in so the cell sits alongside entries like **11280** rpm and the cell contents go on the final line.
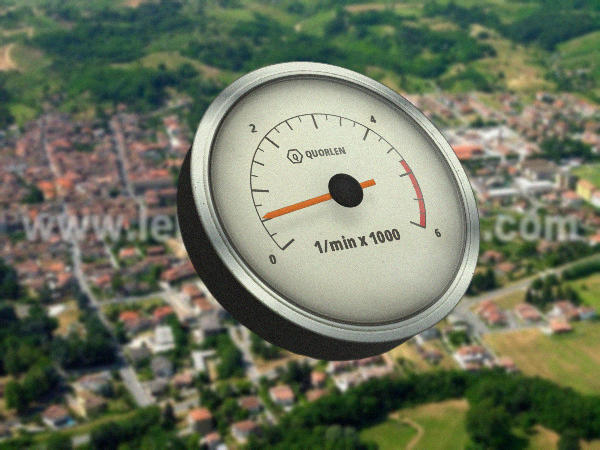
**500** rpm
